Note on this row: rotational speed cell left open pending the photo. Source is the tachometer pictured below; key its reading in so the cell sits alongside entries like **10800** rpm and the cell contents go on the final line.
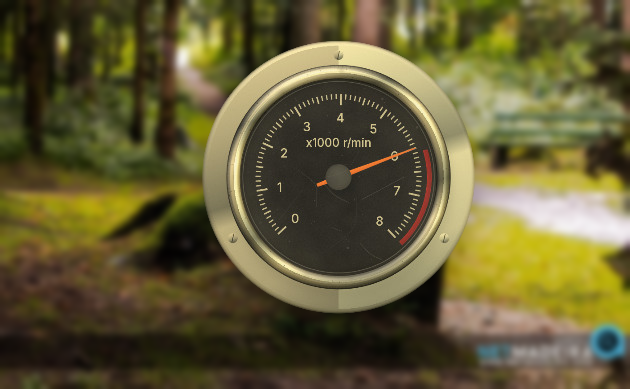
**6000** rpm
